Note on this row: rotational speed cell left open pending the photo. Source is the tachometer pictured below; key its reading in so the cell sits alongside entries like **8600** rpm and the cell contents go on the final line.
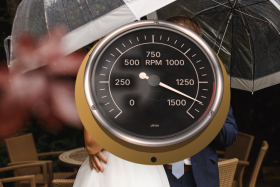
**1400** rpm
